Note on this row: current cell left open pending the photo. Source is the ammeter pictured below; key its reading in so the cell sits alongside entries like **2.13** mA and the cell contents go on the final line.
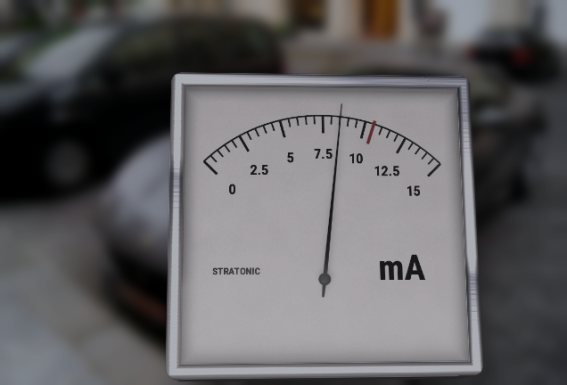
**8.5** mA
